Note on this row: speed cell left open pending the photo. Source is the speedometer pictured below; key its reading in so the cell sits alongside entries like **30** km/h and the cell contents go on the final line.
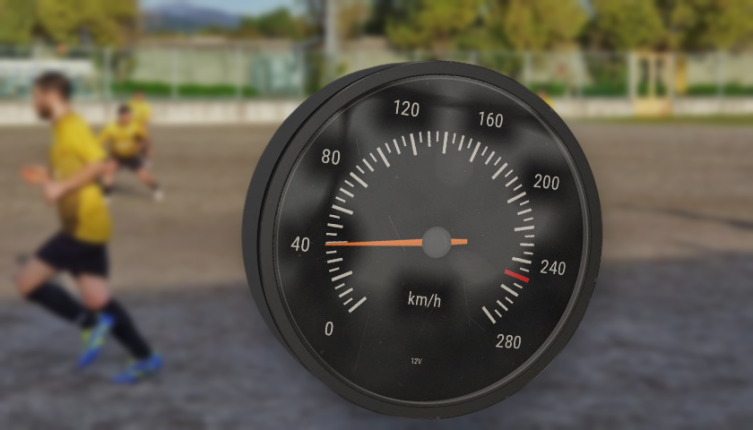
**40** km/h
